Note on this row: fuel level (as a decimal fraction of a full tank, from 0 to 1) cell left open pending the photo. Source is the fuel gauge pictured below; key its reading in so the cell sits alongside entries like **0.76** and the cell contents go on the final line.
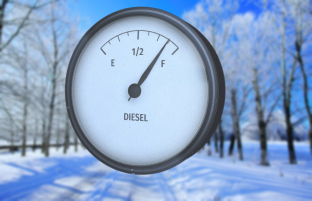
**0.875**
